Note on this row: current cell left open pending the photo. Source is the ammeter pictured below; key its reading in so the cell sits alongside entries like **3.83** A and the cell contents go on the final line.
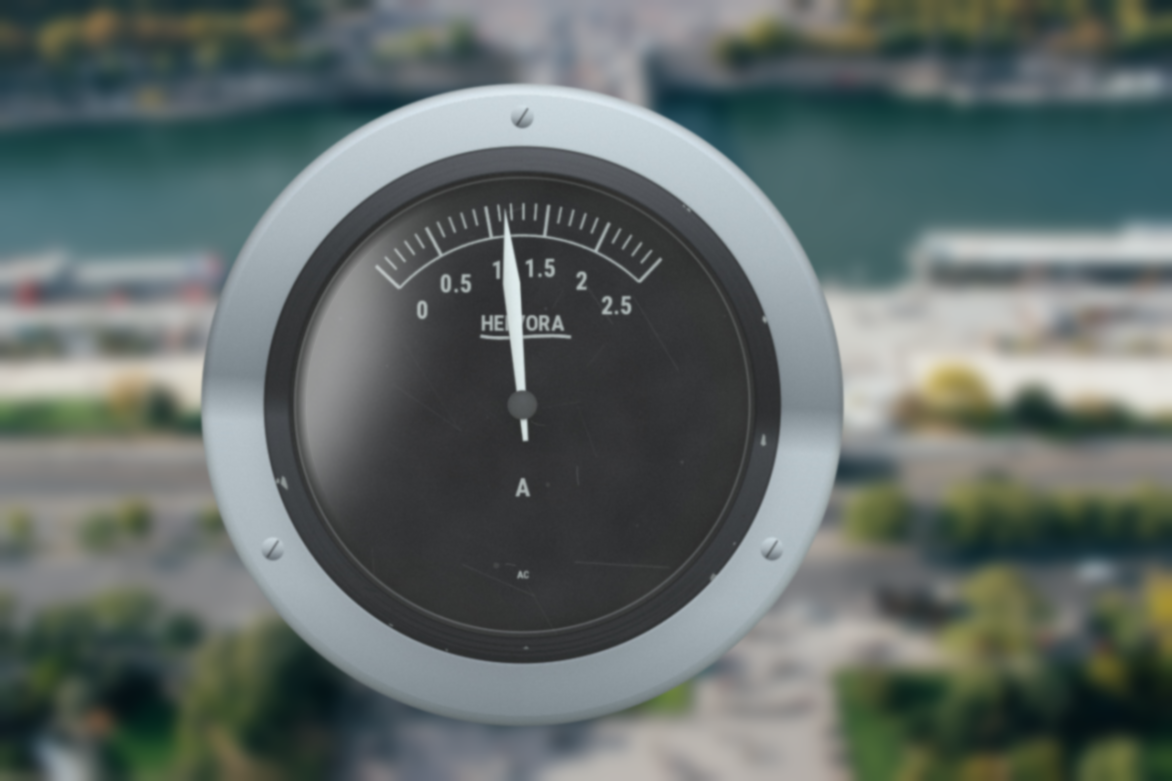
**1.15** A
